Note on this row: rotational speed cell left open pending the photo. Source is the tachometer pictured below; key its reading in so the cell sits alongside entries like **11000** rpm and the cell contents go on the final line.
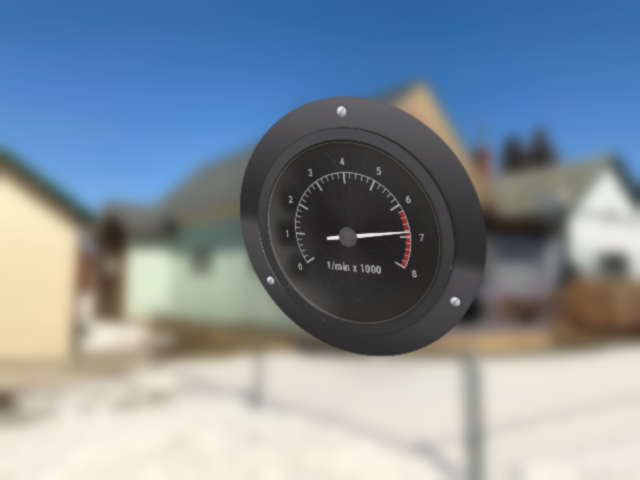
**6800** rpm
